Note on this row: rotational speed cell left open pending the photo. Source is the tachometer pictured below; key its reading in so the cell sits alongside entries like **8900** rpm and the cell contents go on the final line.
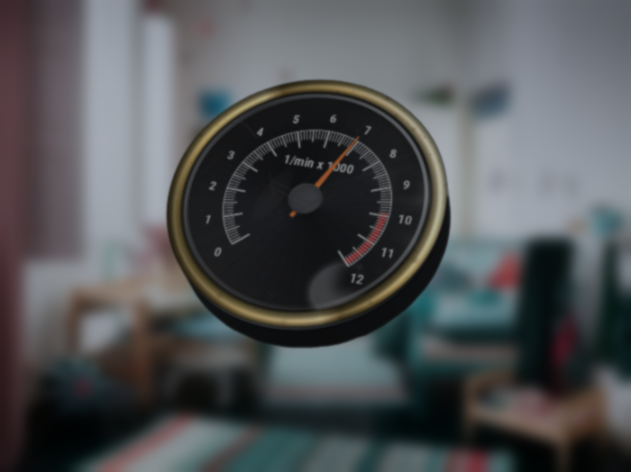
**7000** rpm
